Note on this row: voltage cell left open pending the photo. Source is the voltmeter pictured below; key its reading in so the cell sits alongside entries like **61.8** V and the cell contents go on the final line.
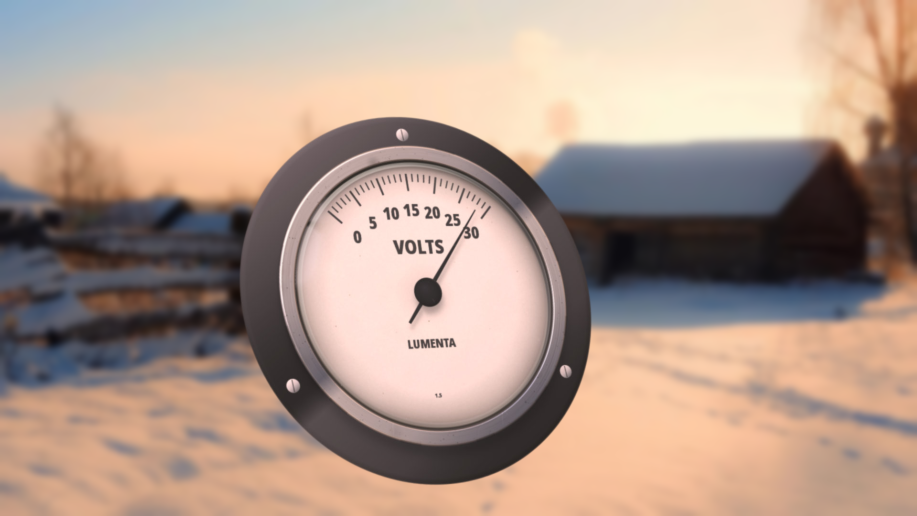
**28** V
